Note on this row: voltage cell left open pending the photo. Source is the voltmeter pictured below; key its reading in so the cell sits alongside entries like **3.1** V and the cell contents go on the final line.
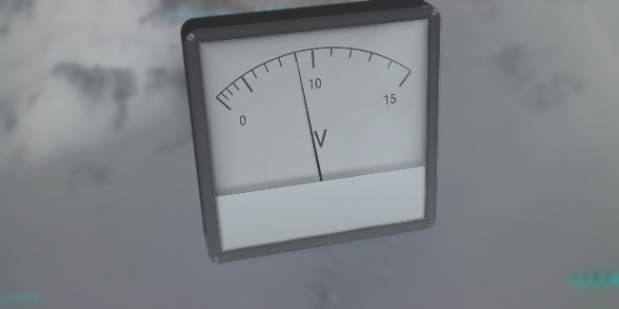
**9** V
